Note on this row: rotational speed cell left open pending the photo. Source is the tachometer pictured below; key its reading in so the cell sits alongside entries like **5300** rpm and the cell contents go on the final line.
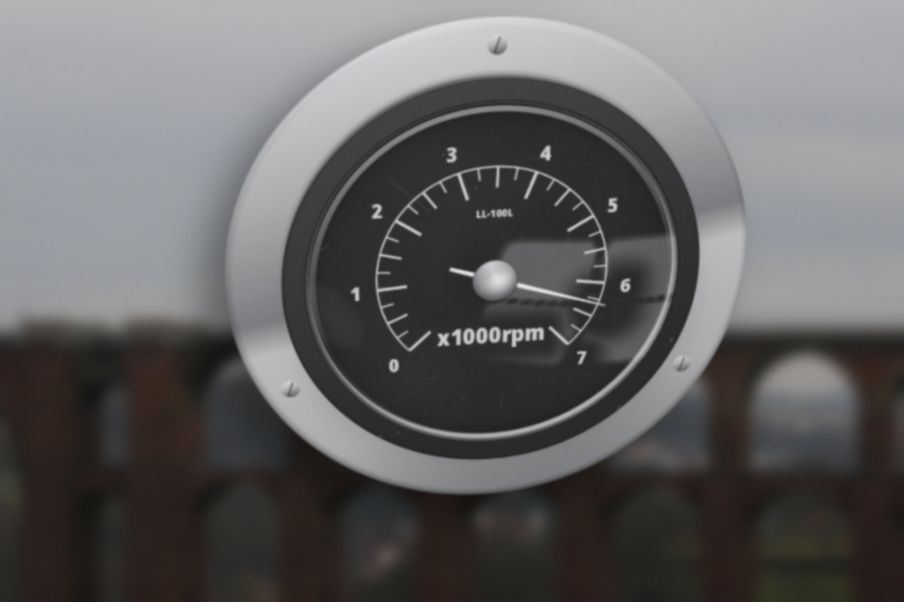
**6250** rpm
